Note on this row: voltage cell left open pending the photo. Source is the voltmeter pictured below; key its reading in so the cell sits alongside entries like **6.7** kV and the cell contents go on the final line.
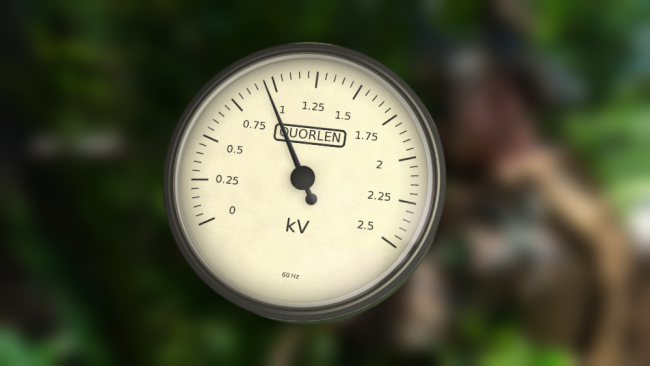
**0.95** kV
